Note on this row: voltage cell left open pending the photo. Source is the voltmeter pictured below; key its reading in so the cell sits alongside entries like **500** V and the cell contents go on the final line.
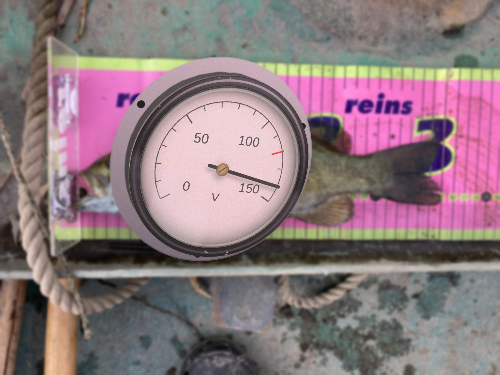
**140** V
